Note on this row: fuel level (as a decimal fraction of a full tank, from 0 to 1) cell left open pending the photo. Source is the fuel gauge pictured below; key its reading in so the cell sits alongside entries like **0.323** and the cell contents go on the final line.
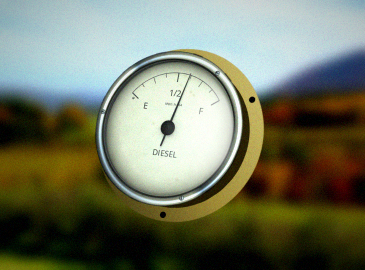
**0.625**
